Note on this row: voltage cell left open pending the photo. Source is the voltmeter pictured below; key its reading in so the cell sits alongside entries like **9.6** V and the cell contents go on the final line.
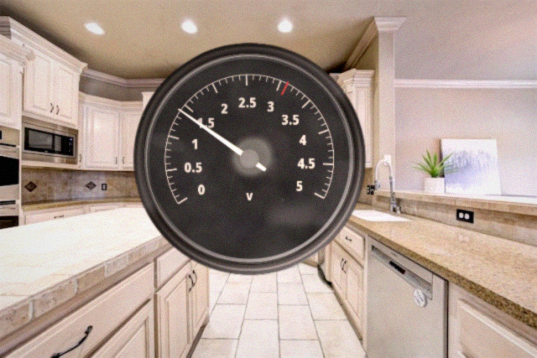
**1.4** V
